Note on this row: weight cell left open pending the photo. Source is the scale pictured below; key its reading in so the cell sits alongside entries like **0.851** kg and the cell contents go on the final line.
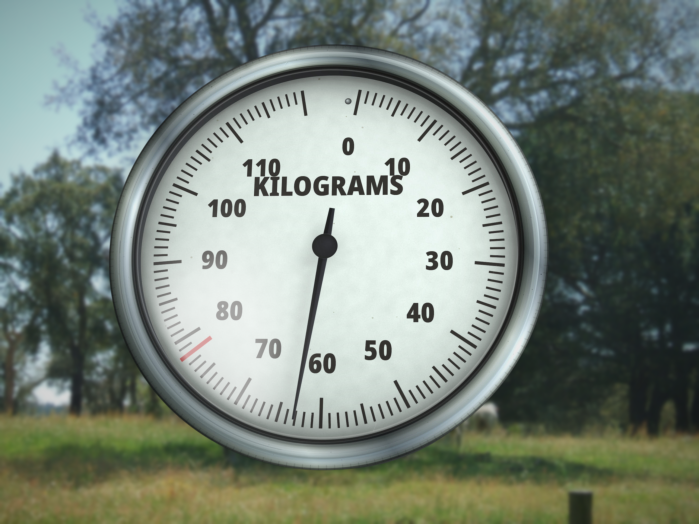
**63** kg
